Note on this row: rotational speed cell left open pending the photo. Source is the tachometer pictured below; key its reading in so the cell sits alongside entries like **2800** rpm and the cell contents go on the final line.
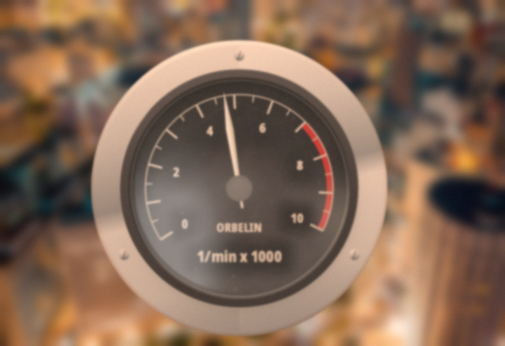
**4750** rpm
